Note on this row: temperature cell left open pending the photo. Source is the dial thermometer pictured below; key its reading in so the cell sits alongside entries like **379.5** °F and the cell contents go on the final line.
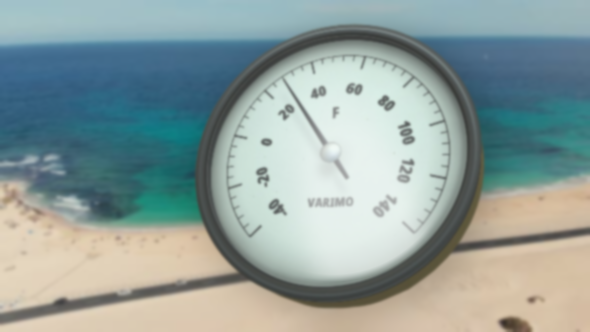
**28** °F
